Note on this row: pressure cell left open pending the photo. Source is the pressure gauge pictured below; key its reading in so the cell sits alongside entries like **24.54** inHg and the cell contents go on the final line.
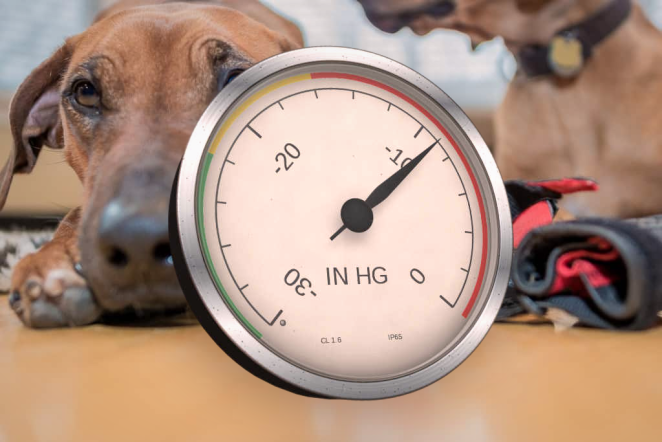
**-9** inHg
